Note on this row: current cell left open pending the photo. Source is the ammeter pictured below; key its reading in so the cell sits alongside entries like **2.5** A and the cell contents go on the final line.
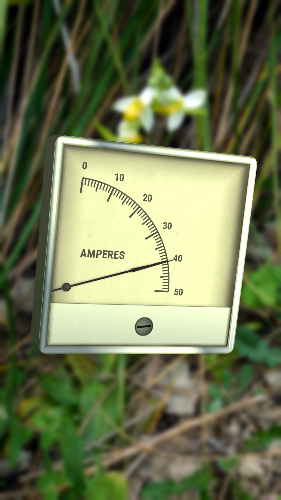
**40** A
